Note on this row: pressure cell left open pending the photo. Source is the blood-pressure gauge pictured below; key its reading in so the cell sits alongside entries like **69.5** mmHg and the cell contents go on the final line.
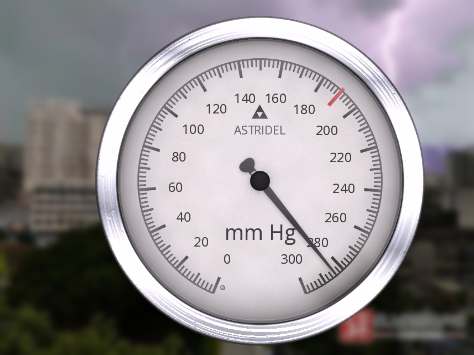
**284** mmHg
